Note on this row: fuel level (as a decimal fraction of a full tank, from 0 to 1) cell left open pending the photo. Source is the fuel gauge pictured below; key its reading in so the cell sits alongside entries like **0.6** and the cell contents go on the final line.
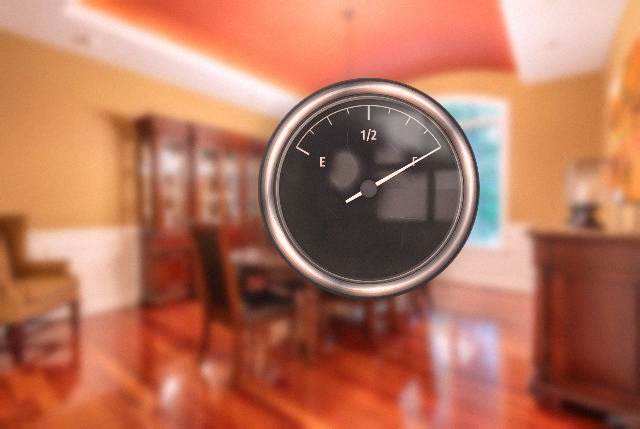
**1**
